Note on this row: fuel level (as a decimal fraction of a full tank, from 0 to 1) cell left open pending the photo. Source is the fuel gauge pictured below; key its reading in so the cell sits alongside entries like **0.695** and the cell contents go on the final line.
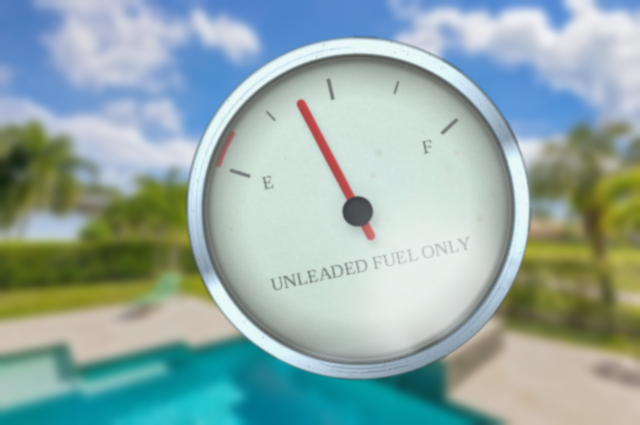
**0.375**
